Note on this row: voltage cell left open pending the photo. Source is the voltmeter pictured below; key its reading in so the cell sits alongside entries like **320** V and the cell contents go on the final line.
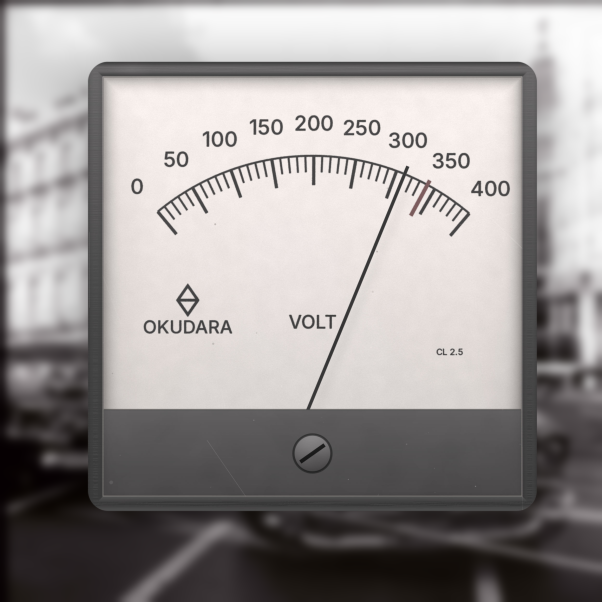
**310** V
